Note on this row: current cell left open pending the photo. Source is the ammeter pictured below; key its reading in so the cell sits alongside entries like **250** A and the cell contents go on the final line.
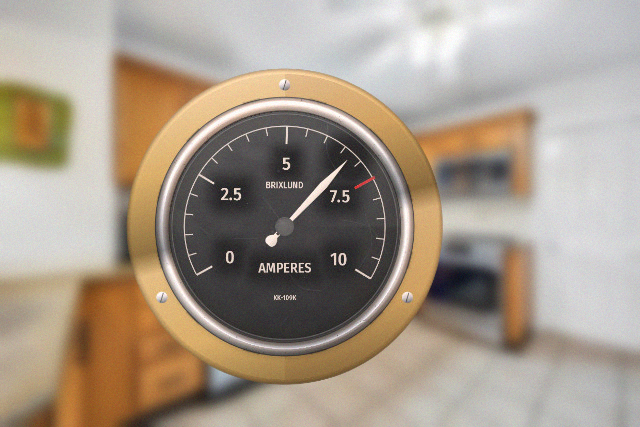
**6.75** A
